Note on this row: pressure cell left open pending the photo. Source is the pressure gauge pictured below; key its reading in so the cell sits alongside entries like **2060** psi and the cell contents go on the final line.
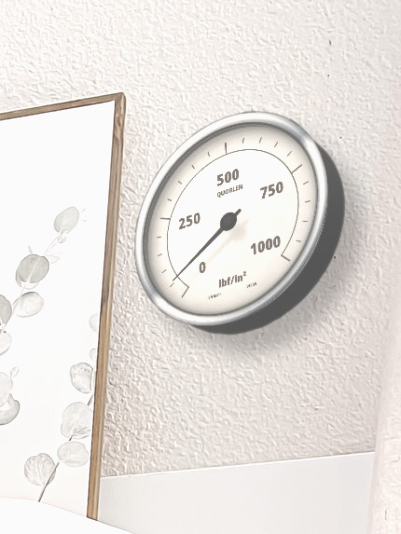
**50** psi
